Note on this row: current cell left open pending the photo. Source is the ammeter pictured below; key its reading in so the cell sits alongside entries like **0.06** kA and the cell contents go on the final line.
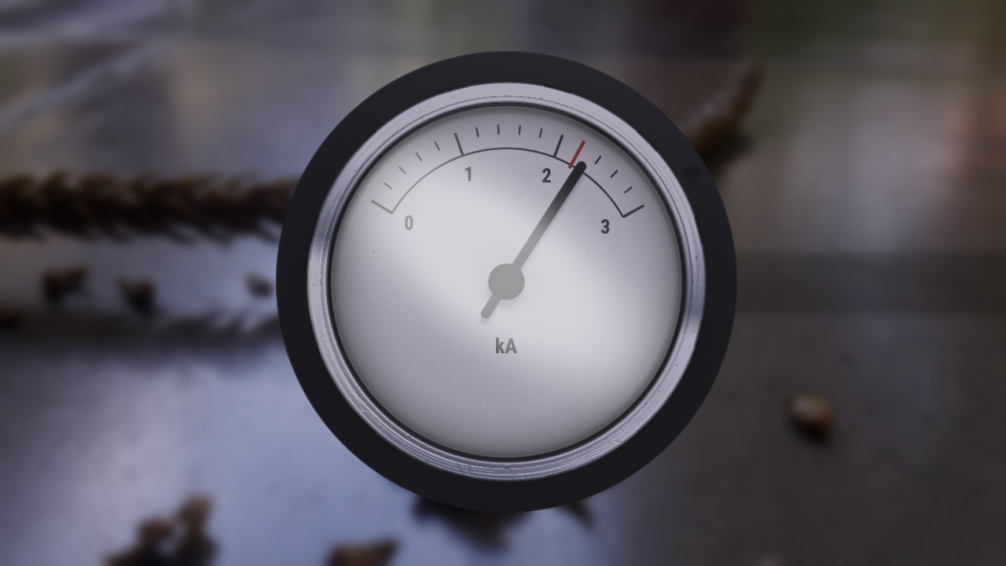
**2.3** kA
